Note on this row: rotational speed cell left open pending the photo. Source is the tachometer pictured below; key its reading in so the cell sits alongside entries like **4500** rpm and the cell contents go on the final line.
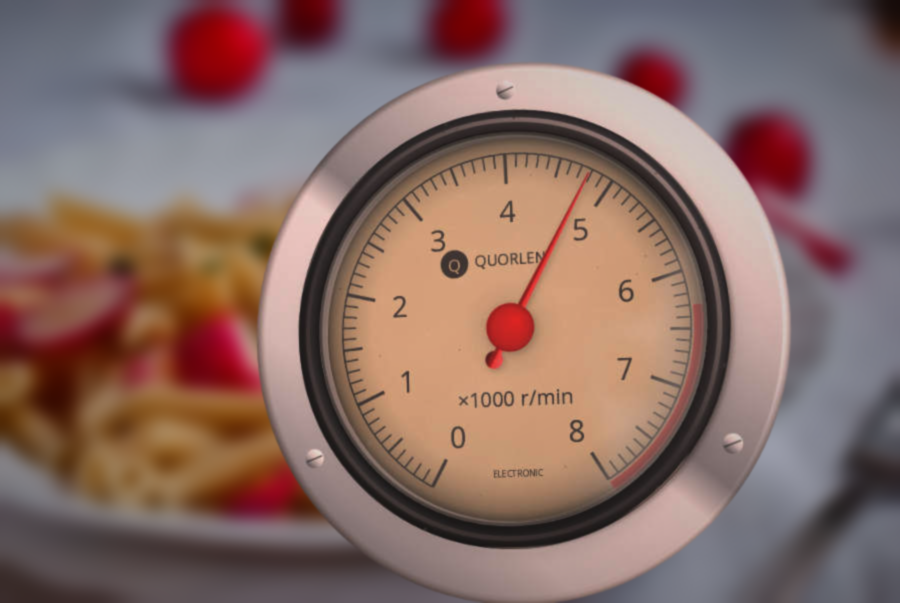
**4800** rpm
